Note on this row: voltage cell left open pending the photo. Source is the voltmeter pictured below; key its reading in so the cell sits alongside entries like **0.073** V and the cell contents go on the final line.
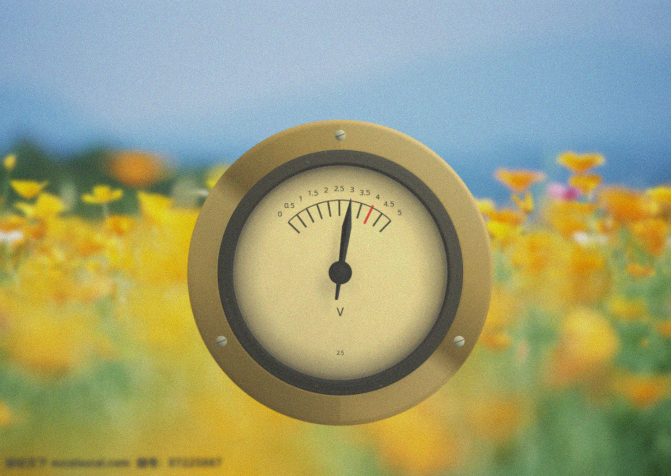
**3** V
